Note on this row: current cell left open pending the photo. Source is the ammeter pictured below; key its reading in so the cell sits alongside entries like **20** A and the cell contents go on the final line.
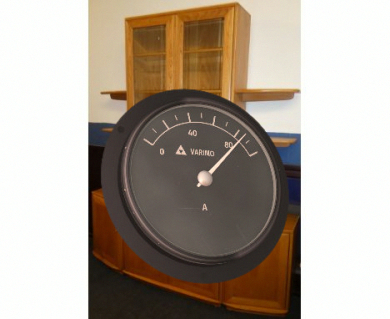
**85** A
